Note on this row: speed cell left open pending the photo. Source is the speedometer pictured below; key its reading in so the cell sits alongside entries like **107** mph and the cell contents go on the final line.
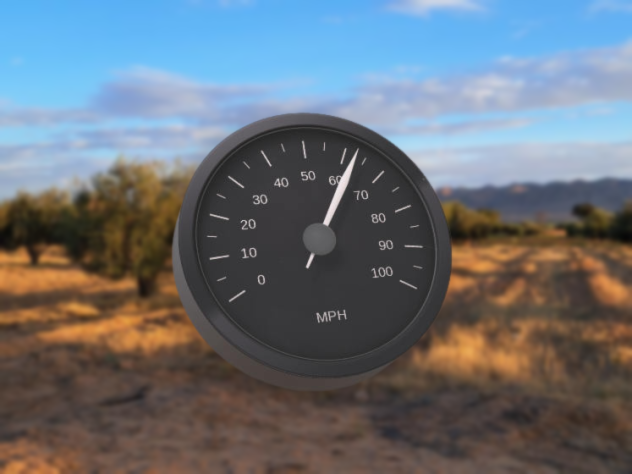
**62.5** mph
